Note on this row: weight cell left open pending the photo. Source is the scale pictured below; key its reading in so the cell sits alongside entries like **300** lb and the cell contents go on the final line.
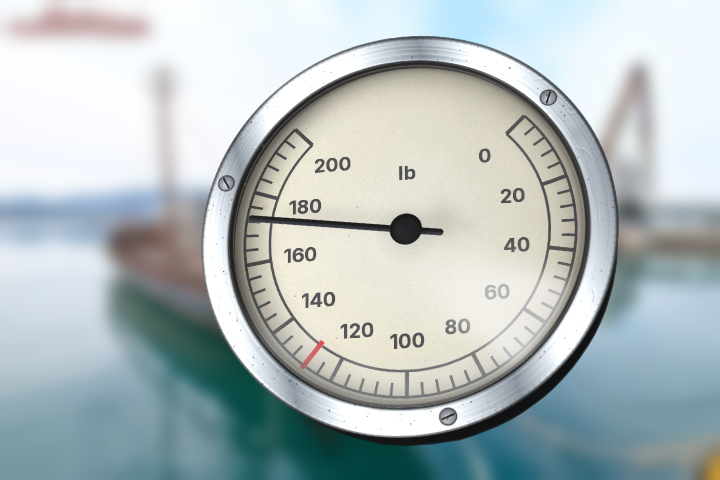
**172** lb
